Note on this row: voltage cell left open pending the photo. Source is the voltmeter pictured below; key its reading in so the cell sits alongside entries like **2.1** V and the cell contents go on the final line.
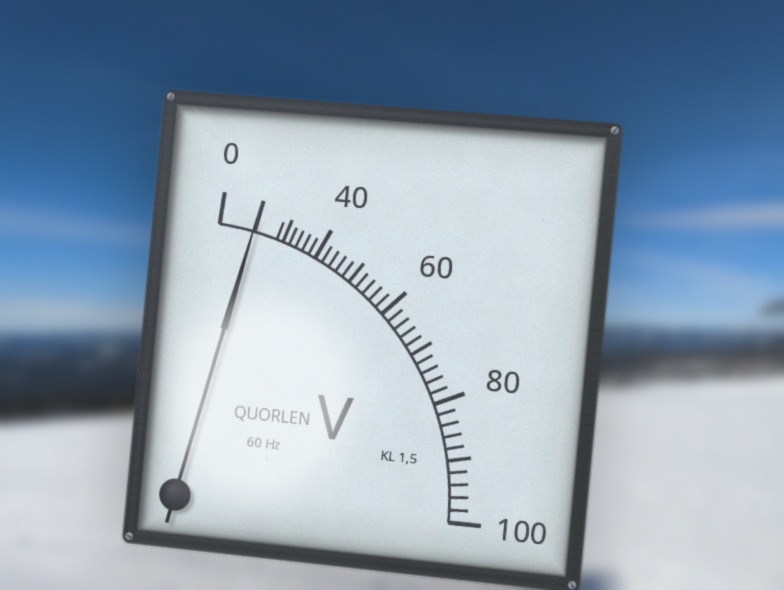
**20** V
